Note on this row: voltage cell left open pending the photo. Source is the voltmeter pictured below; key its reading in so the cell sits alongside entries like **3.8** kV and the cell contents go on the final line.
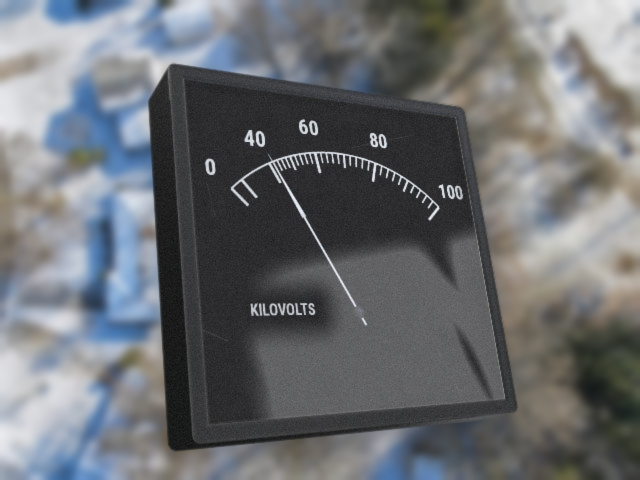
**40** kV
